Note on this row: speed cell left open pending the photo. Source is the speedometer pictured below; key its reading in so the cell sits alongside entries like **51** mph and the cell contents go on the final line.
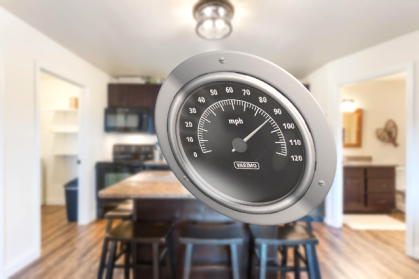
**90** mph
